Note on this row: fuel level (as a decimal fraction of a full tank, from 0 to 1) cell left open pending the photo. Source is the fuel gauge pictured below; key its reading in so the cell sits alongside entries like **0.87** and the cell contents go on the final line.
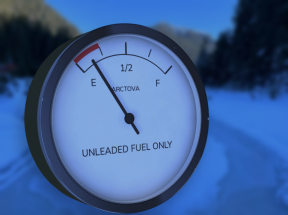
**0.125**
